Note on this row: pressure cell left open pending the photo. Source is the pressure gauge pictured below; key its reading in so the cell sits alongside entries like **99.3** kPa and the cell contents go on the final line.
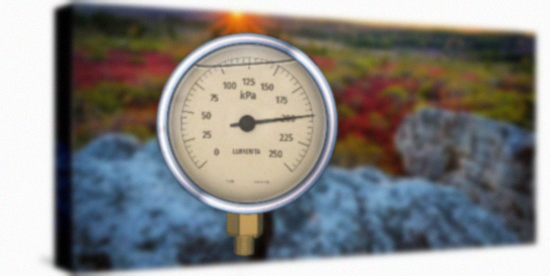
**200** kPa
